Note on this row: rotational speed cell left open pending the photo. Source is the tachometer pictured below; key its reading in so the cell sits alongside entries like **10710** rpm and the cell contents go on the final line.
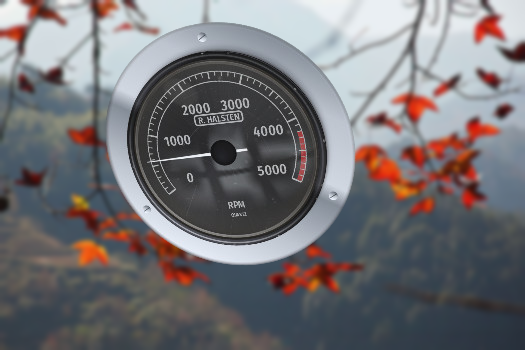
**600** rpm
